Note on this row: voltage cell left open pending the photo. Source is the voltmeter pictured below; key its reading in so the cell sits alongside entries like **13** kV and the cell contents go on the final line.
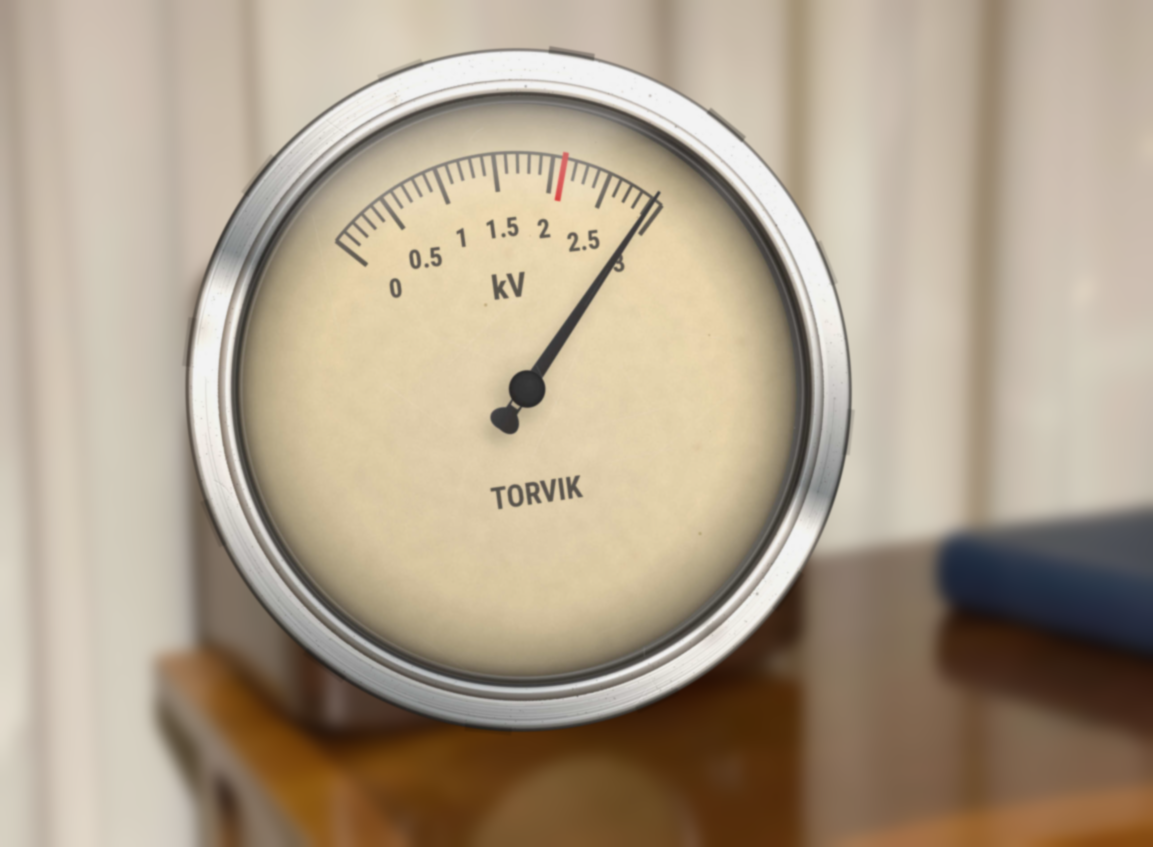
**2.9** kV
